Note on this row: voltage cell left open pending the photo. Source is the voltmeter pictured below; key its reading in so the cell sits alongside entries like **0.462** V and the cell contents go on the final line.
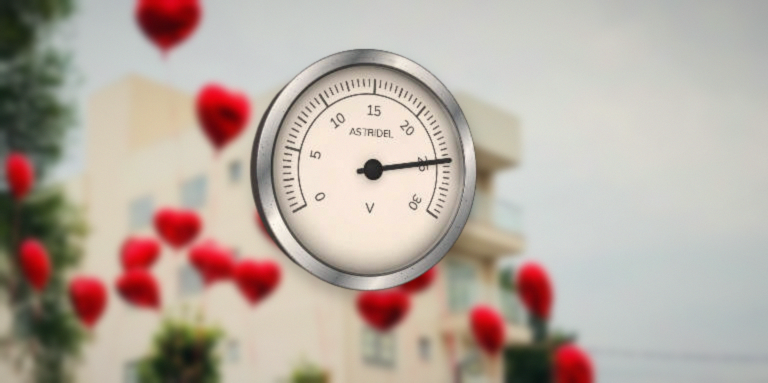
**25** V
